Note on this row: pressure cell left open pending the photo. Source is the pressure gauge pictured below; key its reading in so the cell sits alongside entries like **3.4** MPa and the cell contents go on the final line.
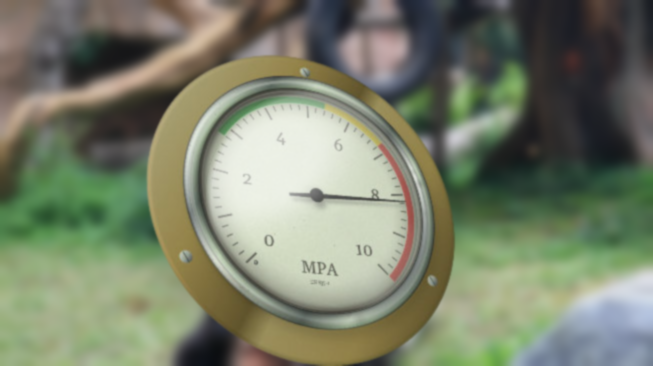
**8.2** MPa
